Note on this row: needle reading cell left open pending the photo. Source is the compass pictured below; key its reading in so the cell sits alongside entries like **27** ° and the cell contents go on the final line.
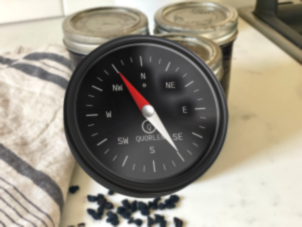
**330** °
